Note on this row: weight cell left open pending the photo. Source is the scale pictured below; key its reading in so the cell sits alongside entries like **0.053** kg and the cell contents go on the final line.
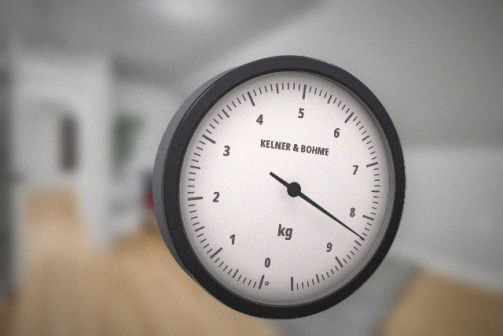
**8.4** kg
